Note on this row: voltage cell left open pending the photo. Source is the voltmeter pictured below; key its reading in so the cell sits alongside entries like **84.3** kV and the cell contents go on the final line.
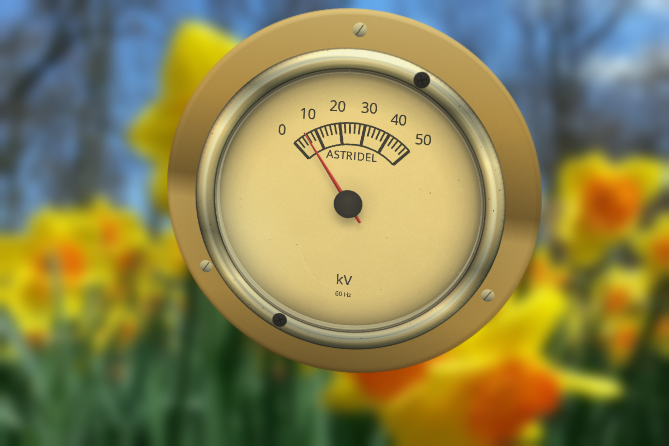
**6** kV
